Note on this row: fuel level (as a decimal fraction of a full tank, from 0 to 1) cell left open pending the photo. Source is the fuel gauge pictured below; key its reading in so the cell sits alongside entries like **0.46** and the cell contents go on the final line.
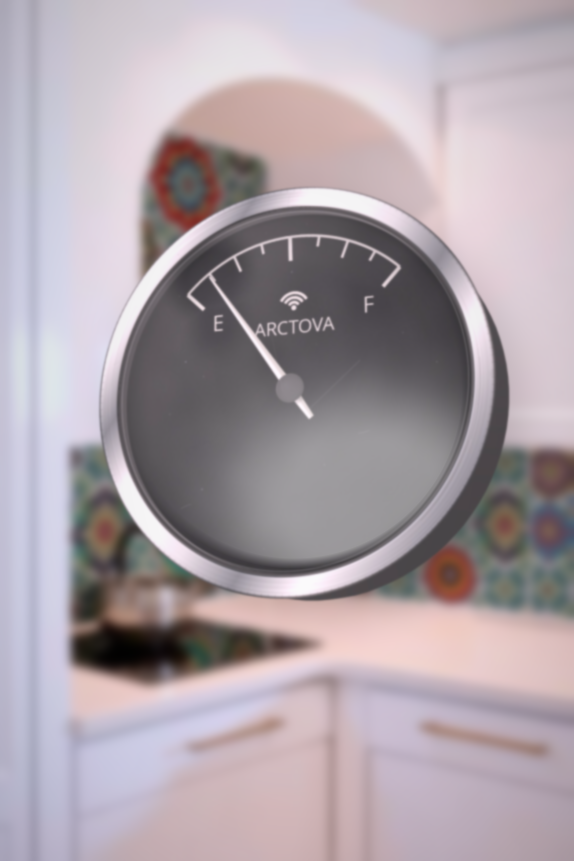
**0.125**
